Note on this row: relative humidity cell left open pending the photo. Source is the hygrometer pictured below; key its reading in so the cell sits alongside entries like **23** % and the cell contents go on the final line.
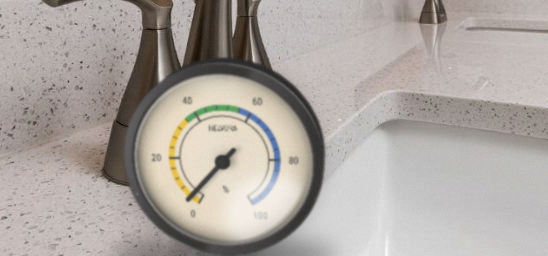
**4** %
